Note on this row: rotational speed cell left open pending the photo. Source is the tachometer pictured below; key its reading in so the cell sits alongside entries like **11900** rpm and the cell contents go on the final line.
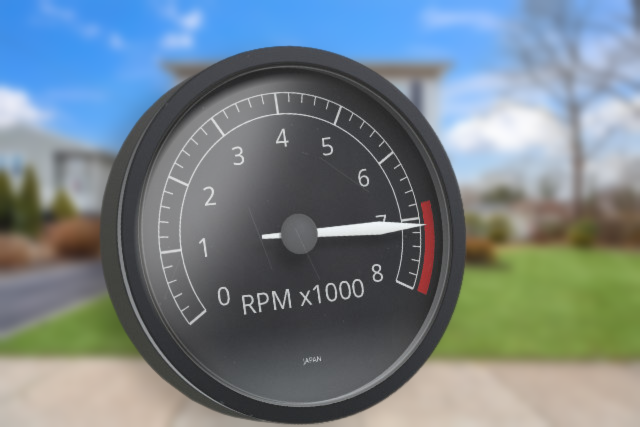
**7100** rpm
